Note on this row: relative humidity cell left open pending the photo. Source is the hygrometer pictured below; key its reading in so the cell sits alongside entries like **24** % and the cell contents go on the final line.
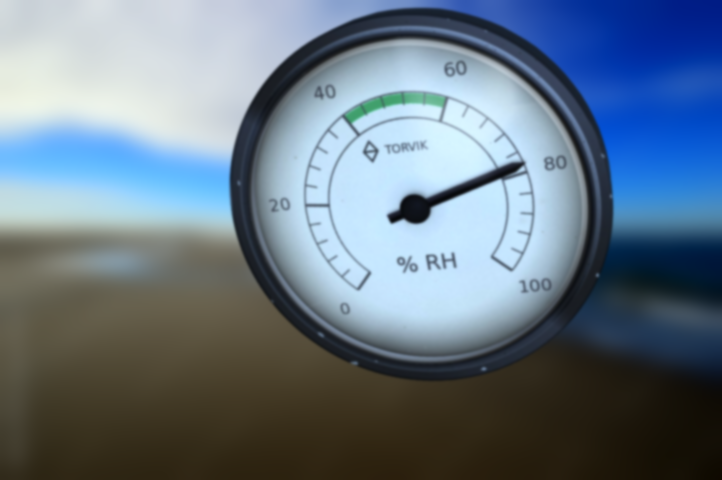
**78** %
